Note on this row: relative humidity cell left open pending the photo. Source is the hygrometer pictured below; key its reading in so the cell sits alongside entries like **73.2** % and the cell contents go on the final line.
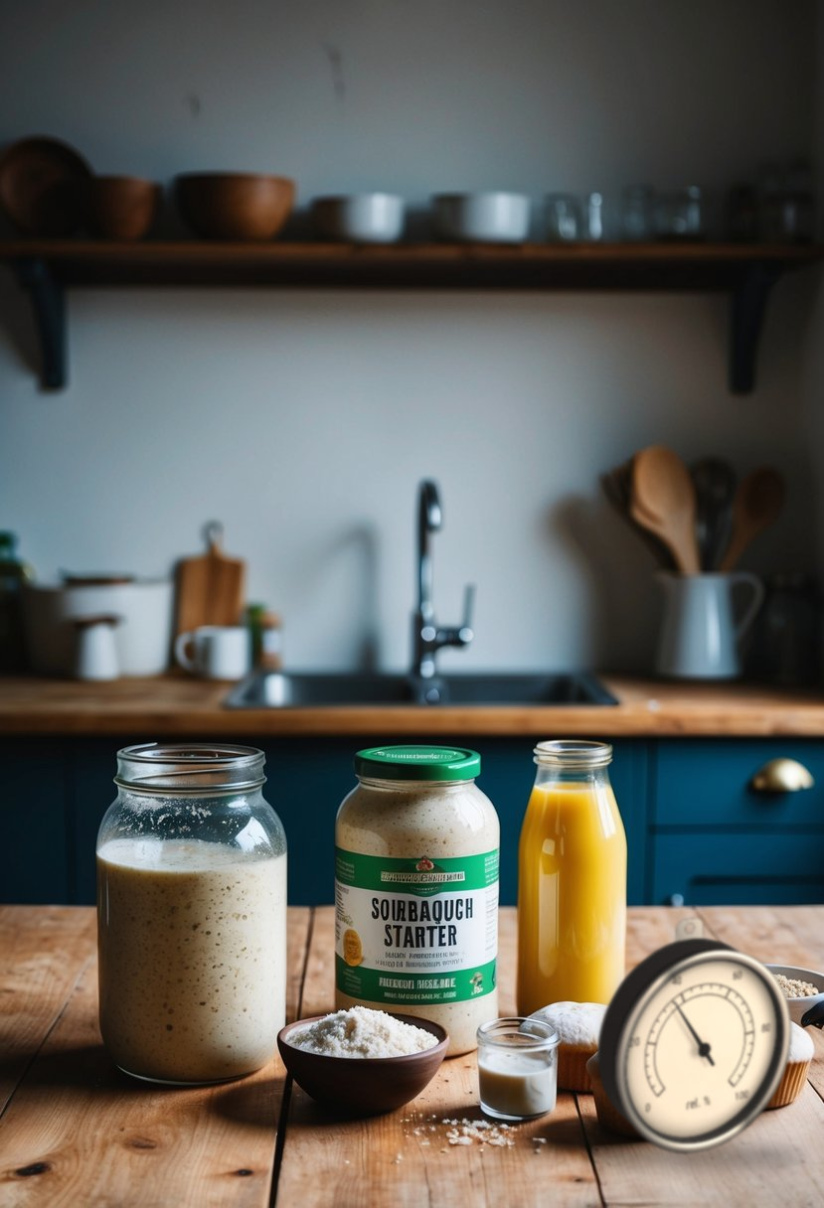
**36** %
